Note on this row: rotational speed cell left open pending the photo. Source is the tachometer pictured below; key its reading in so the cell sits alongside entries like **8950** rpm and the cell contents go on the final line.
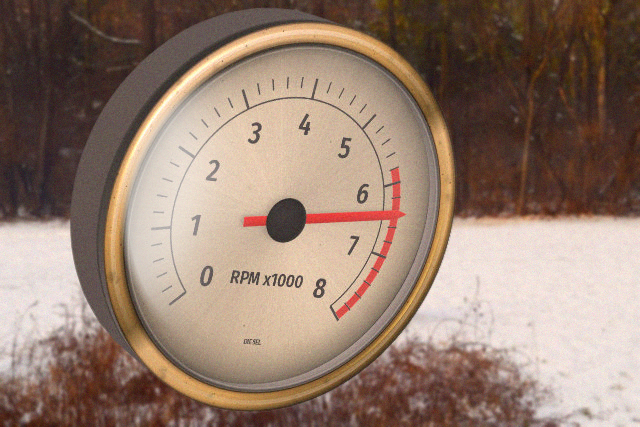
**6400** rpm
